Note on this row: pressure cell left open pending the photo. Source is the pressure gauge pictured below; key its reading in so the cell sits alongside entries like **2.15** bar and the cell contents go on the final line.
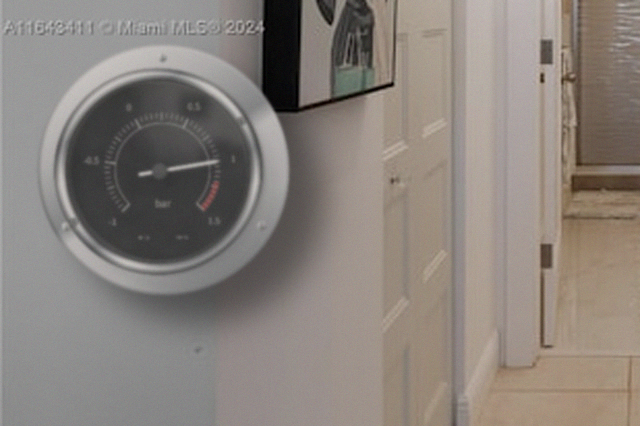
**1** bar
